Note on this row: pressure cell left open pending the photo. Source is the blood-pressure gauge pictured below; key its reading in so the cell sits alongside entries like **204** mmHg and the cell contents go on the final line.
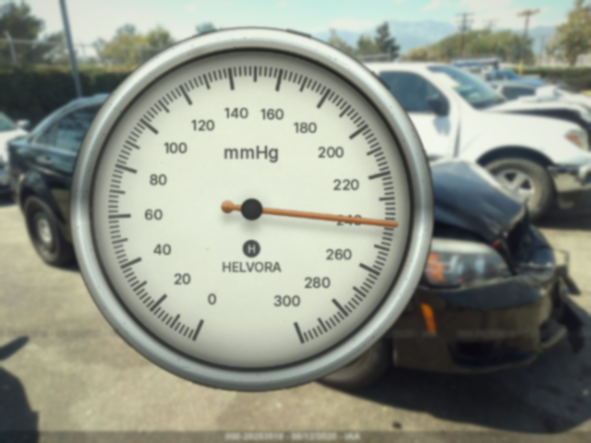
**240** mmHg
